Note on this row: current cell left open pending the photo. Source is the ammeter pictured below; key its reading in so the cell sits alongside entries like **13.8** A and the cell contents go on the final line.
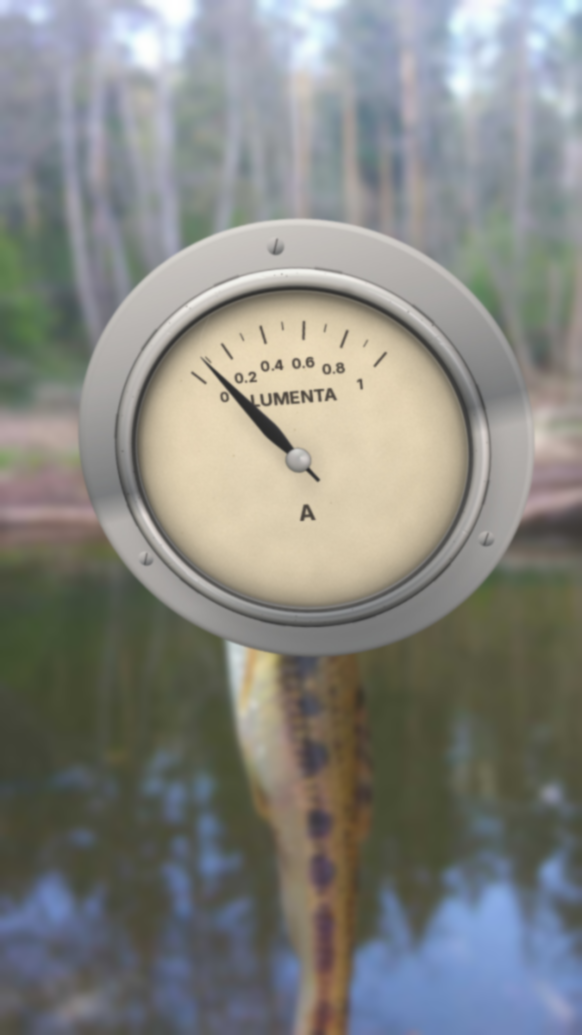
**0.1** A
